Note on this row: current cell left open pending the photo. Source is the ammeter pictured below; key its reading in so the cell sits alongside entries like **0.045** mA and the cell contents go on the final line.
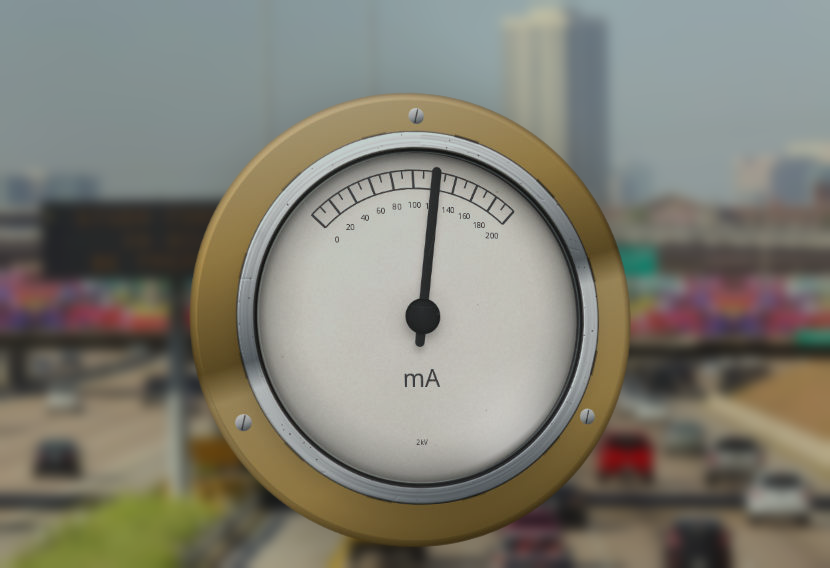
**120** mA
